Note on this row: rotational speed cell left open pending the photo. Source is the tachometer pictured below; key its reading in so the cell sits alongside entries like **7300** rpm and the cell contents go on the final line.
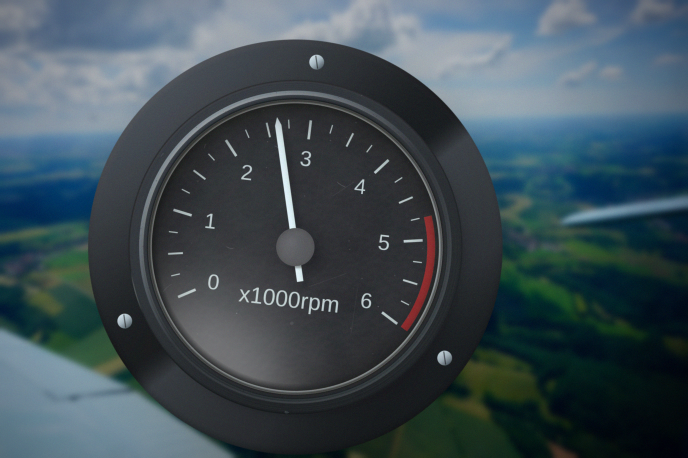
**2625** rpm
